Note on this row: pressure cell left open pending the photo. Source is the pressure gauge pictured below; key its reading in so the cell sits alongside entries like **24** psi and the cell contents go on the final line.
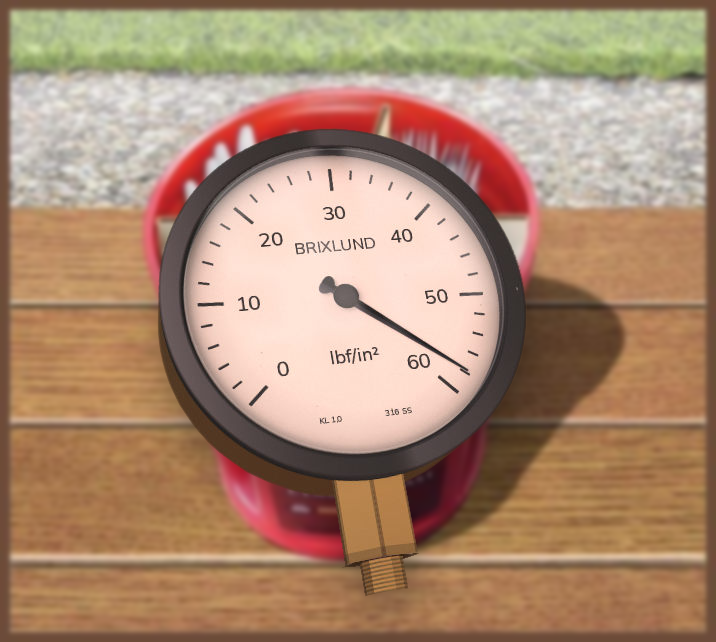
**58** psi
